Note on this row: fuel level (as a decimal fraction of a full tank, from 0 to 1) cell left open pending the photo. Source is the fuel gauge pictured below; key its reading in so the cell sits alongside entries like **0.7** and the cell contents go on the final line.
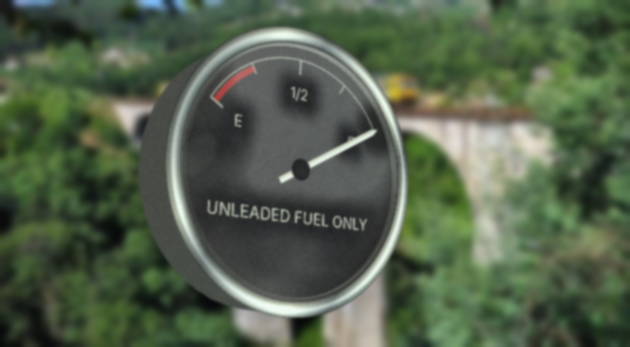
**1**
